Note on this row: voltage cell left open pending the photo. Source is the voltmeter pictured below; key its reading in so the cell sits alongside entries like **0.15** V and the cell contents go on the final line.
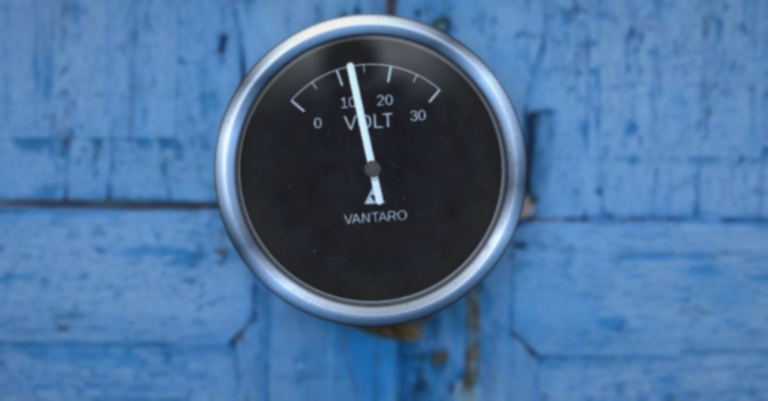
**12.5** V
